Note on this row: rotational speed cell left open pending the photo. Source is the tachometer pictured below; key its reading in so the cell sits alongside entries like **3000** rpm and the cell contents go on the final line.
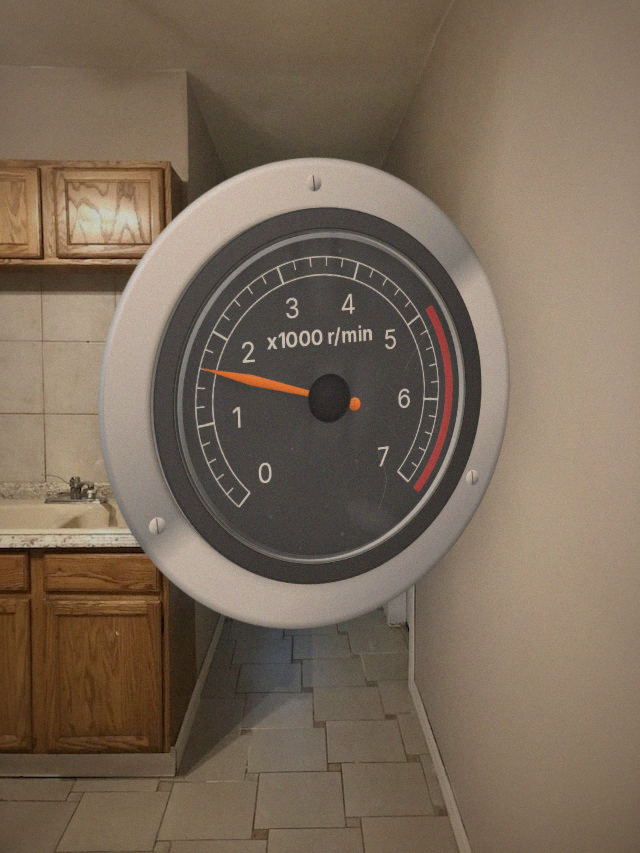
**1600** rpm
